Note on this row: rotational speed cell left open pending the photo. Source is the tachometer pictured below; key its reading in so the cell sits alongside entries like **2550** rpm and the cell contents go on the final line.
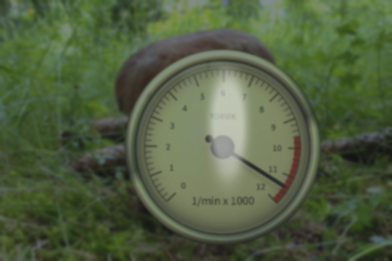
**11400** rpm
